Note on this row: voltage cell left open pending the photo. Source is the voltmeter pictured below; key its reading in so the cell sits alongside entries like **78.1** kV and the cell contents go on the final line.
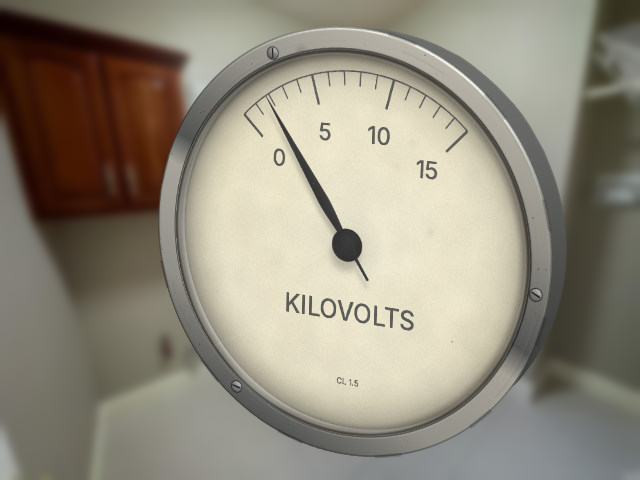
**2** kV
